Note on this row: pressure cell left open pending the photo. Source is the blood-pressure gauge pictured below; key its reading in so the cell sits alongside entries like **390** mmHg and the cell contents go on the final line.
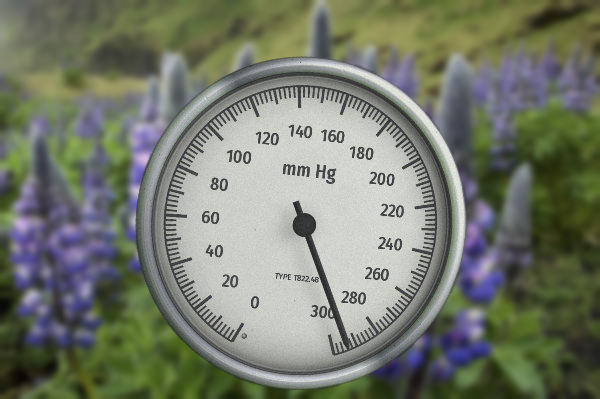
**294** mmHg
